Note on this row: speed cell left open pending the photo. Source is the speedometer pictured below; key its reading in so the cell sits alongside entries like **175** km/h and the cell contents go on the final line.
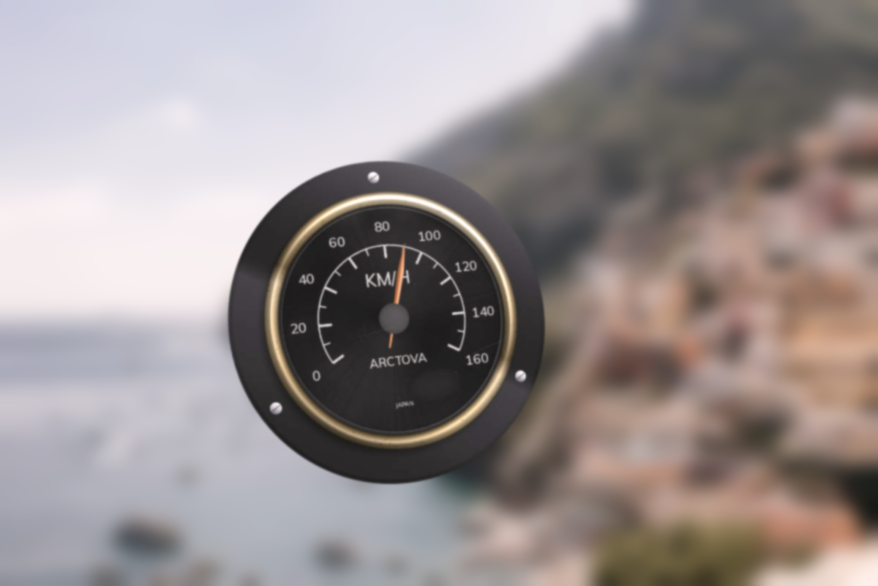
**90** km/h
